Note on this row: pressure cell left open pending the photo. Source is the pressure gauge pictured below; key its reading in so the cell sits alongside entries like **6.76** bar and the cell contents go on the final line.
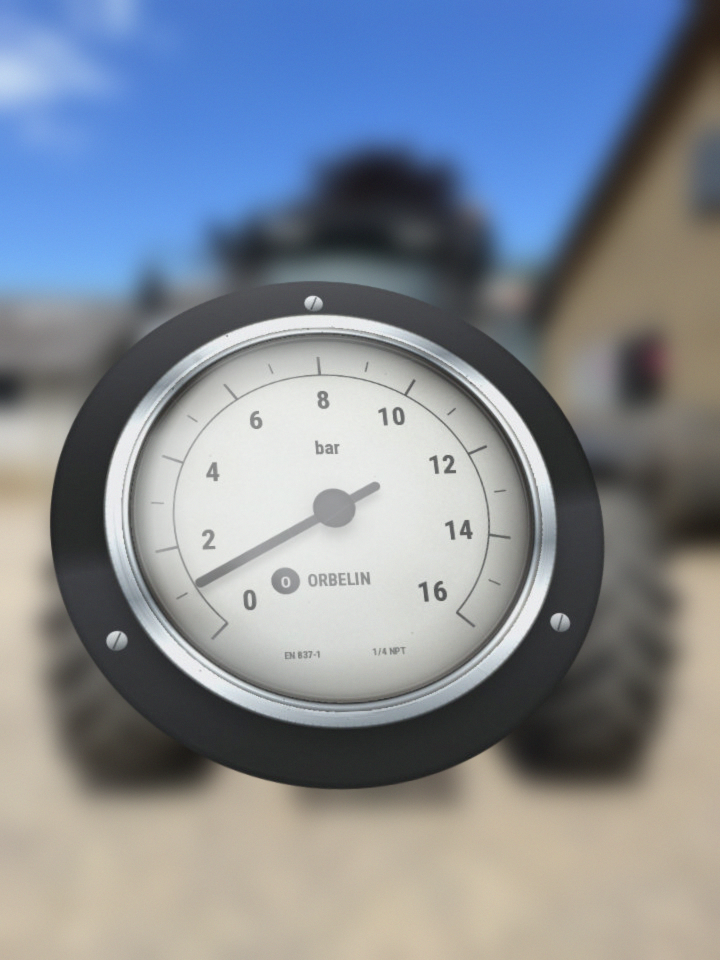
**1** bar
